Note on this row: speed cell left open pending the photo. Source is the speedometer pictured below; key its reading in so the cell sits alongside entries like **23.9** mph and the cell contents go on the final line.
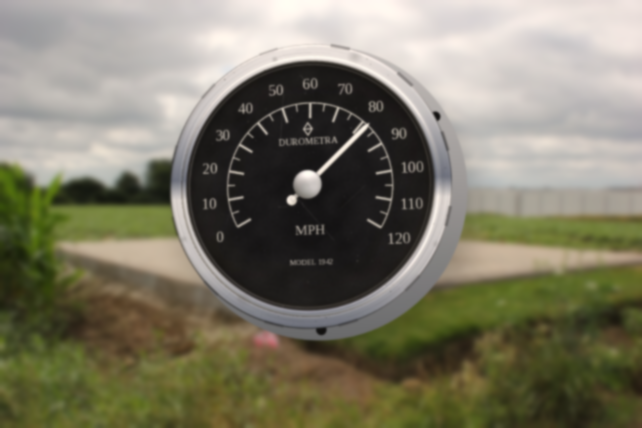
**82.5** mph
